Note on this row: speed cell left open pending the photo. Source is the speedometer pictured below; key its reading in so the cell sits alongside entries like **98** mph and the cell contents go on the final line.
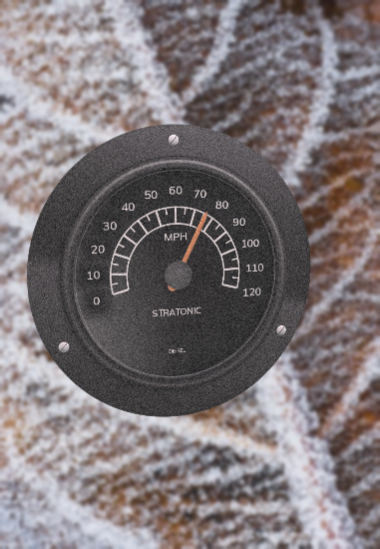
**75** mph
